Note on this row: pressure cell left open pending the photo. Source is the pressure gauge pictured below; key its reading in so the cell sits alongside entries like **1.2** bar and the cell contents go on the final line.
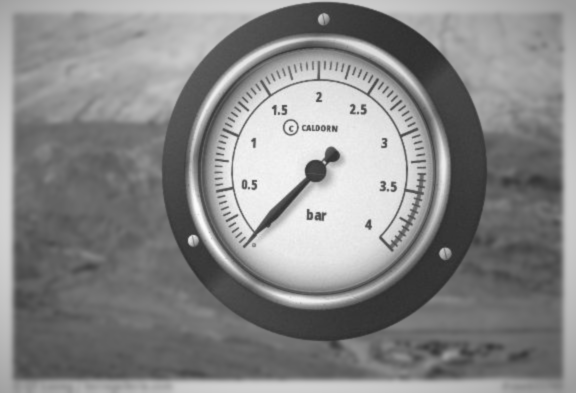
**0** bar
